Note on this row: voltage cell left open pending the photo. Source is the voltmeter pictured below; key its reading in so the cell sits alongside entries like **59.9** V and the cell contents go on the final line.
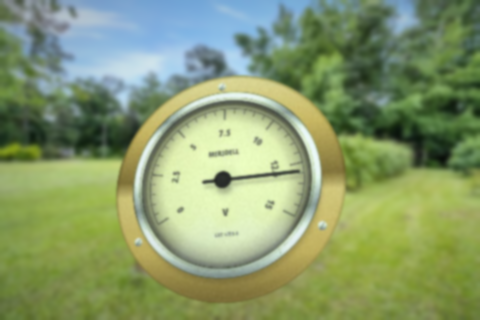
**13** V
